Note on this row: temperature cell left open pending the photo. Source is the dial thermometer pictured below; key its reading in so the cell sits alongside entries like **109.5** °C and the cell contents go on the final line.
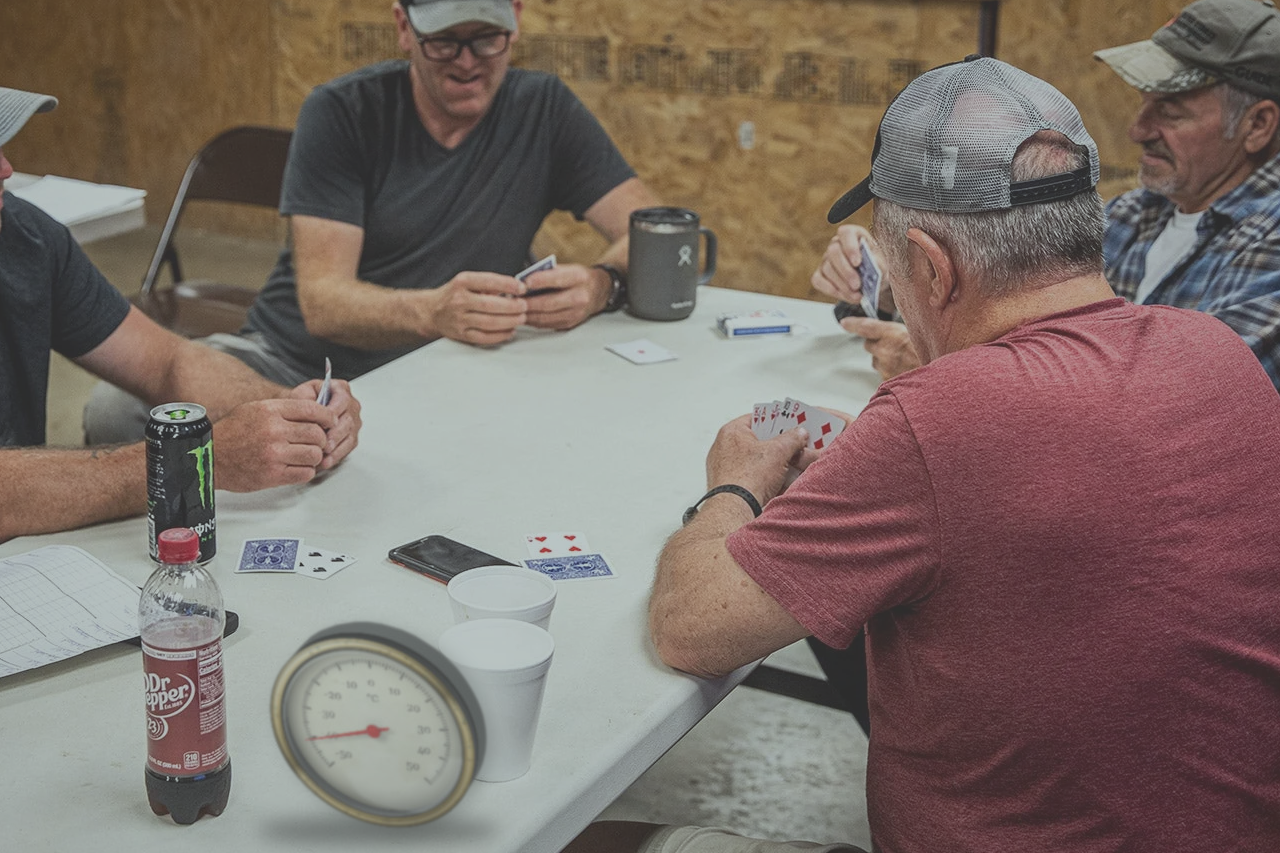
**-40** °C
